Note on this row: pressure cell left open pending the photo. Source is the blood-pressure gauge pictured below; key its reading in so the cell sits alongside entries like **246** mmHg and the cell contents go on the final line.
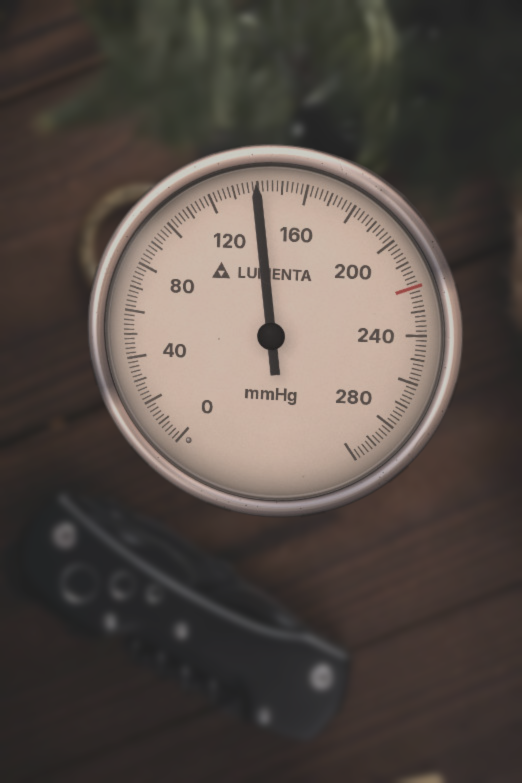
**140** mmHg
